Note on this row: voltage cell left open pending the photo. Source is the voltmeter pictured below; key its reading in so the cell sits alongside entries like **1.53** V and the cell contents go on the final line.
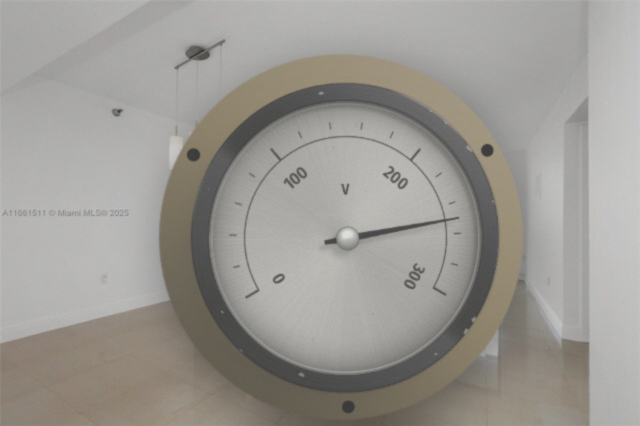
**250** V
